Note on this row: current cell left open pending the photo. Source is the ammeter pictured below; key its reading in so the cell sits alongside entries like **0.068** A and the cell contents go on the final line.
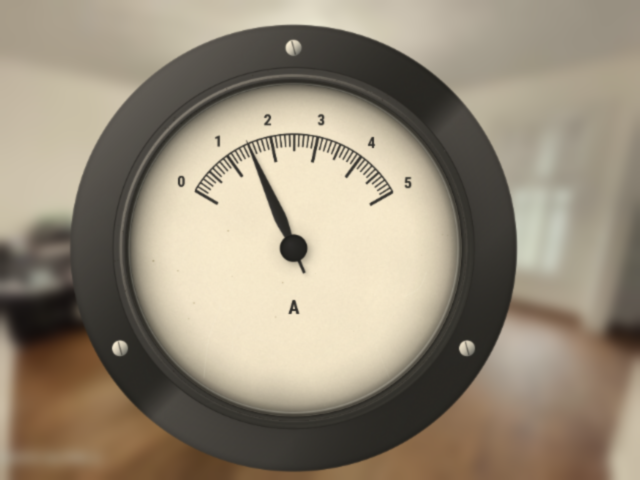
**1.5** A
